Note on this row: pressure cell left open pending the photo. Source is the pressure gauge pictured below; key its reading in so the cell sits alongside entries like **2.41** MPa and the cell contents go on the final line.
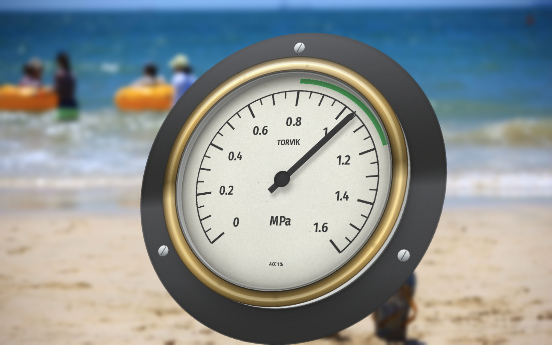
**1.05** MPa
